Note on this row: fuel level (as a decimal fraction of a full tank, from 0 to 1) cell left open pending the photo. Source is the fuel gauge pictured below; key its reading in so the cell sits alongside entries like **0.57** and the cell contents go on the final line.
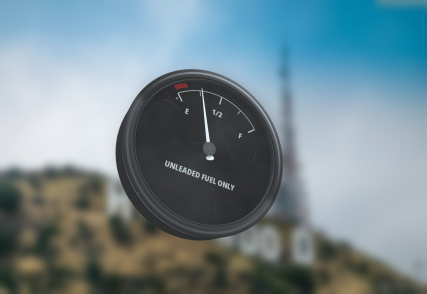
**0.25**
